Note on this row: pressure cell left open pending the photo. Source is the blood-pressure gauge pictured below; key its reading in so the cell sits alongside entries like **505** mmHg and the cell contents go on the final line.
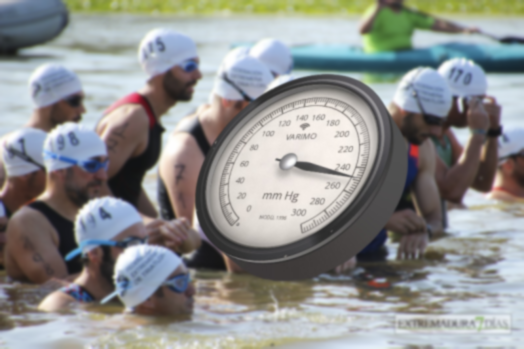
**250** mmHg
